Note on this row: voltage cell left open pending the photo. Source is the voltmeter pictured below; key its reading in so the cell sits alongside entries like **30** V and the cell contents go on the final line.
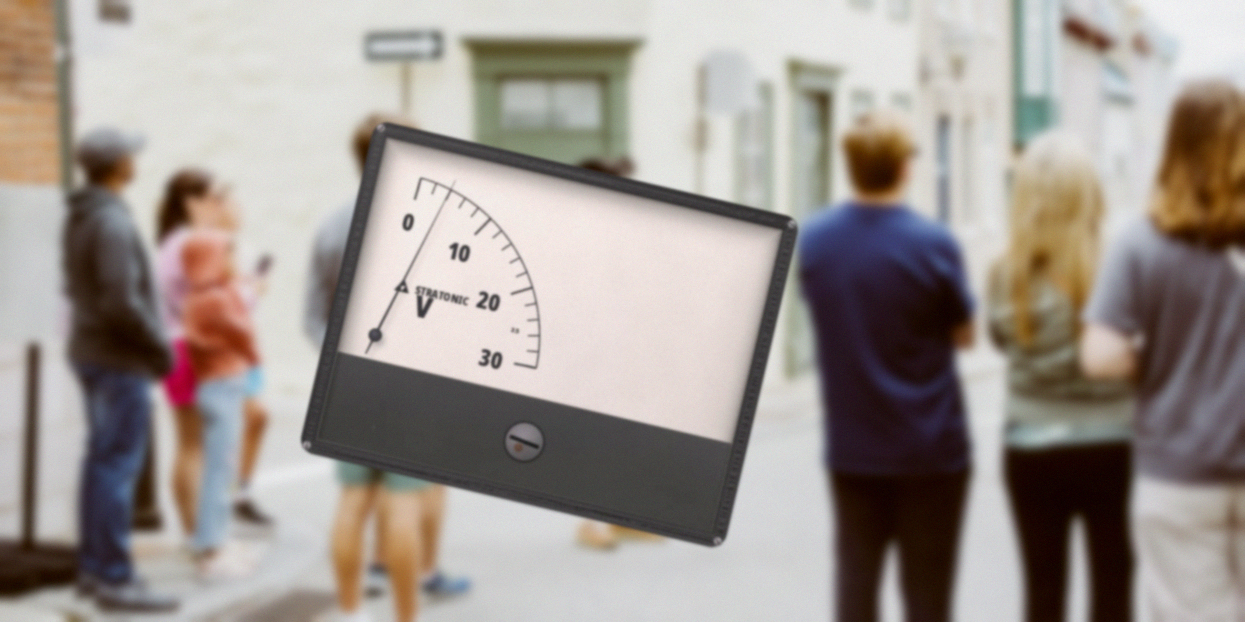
**4** V
